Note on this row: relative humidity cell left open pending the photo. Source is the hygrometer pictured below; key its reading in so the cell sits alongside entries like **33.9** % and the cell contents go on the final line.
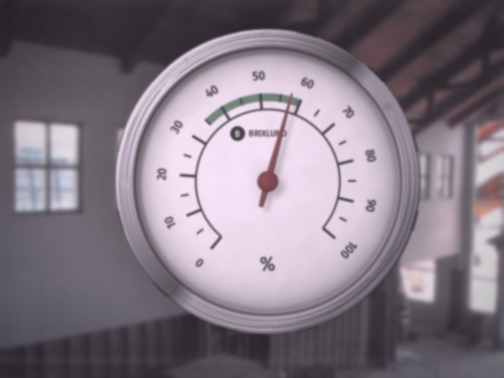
**57.5** %
